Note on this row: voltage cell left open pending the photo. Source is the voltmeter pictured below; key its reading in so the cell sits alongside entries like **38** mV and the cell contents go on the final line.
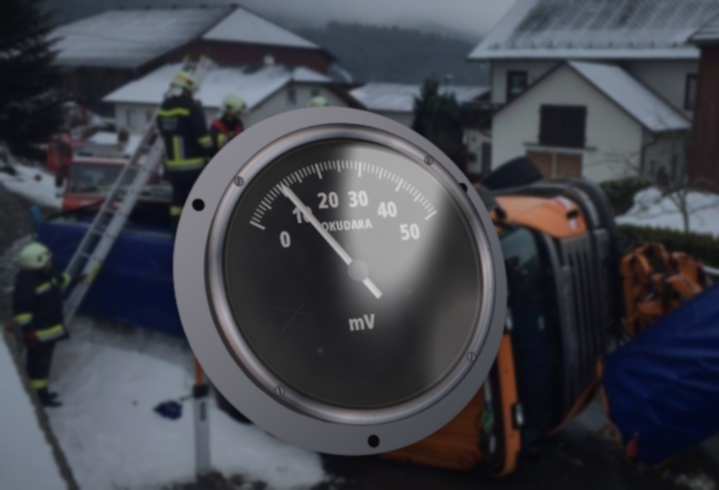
**10** mV
